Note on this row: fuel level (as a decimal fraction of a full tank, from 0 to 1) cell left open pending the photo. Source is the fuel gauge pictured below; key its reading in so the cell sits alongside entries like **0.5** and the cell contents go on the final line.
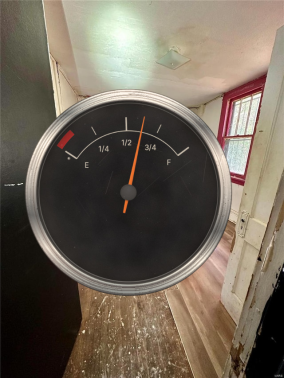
**0.625**
